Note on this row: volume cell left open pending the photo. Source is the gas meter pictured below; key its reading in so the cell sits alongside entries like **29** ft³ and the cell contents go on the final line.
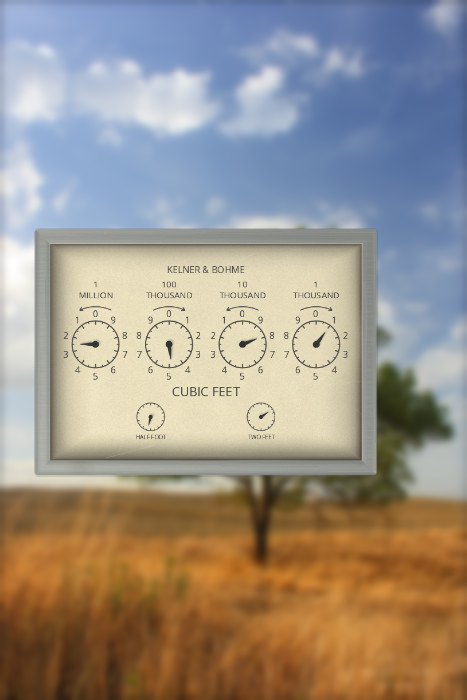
**248100** ft³
